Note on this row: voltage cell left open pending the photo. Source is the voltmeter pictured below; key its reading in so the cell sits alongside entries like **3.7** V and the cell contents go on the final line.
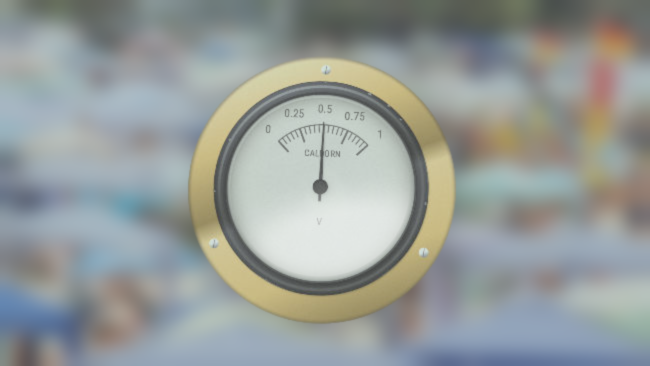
**0.5** V
